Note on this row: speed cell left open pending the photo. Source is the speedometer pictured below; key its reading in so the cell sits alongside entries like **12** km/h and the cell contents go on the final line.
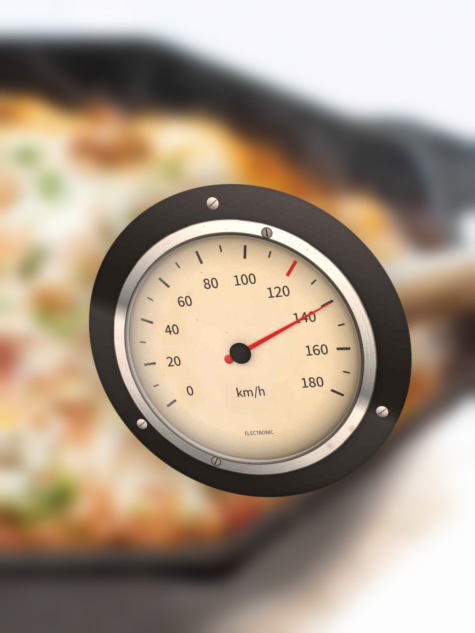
**140** km/h
